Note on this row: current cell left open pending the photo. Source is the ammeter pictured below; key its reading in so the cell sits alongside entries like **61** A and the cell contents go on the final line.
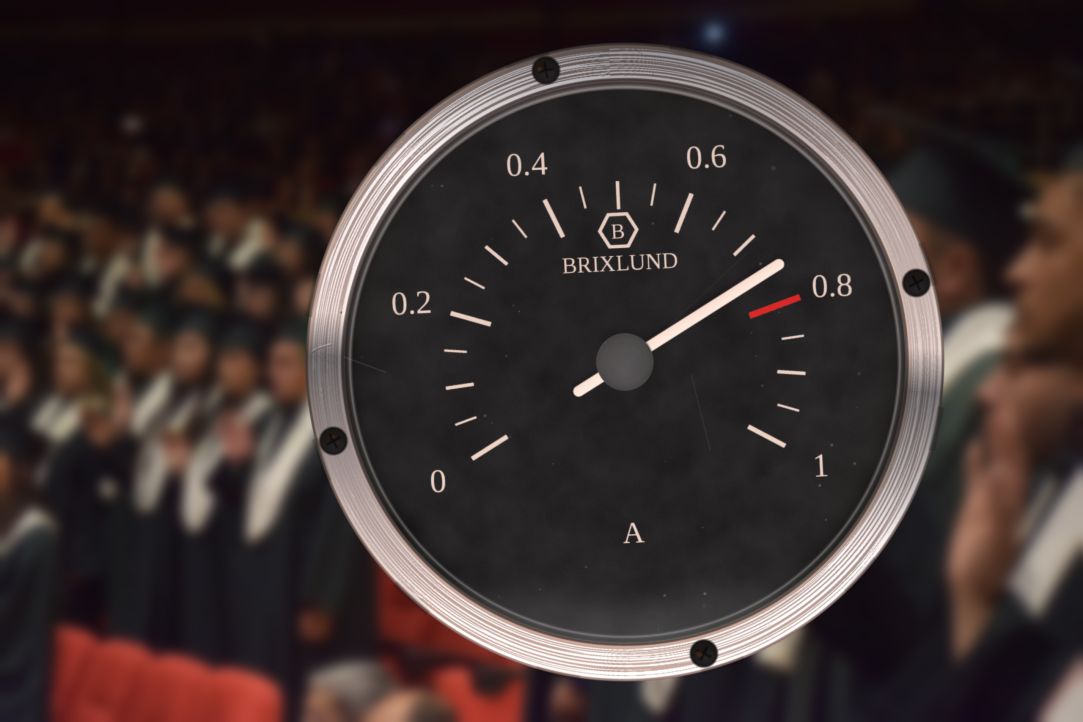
**0.75** A
